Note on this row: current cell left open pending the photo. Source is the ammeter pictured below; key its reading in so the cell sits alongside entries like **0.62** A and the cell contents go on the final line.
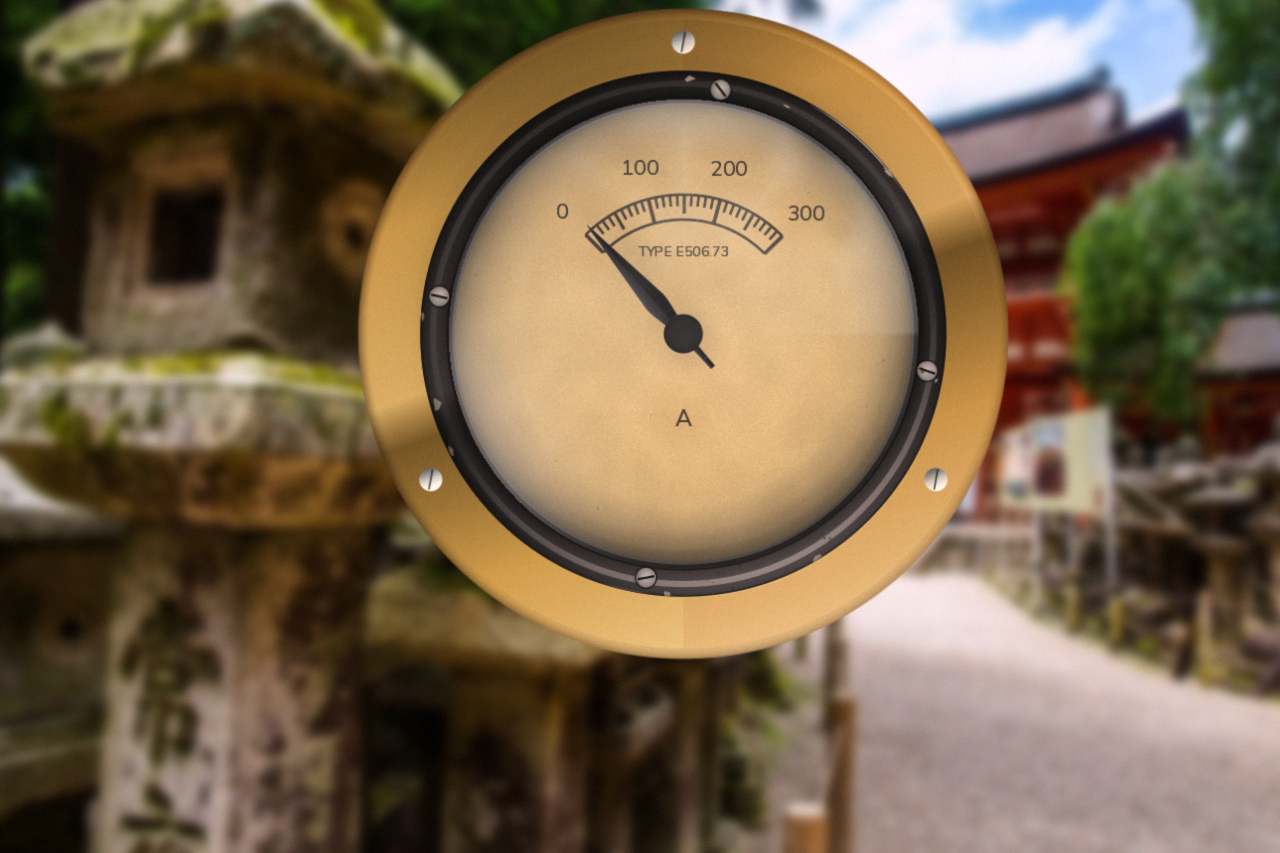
**10** A
